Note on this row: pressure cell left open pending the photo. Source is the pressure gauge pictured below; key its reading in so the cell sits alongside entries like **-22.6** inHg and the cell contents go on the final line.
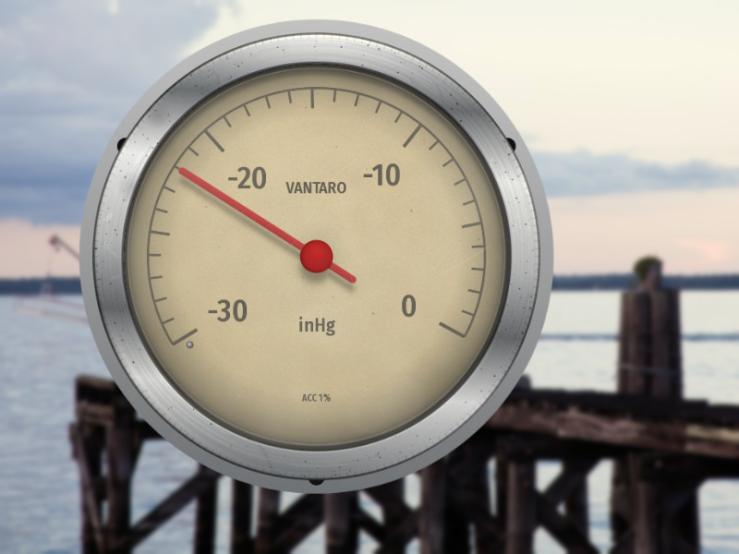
**-22** inHg
